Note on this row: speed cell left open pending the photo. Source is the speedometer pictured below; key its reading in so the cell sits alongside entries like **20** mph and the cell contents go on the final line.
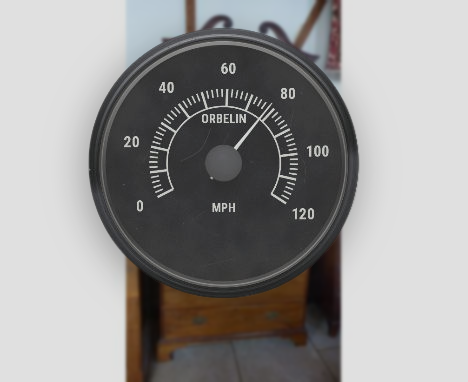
**78** mph
